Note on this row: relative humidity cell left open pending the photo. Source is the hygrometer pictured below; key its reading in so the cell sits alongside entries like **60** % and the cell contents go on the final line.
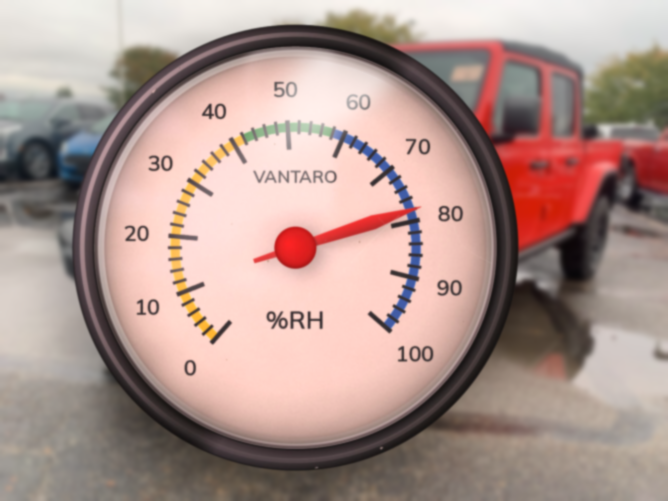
**78** %
